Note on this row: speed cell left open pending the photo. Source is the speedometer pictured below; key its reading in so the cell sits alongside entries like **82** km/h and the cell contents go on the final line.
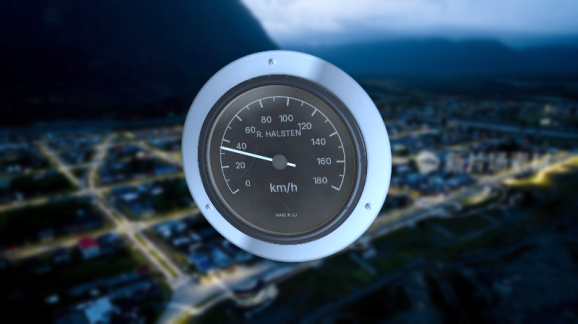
**35** km/h
